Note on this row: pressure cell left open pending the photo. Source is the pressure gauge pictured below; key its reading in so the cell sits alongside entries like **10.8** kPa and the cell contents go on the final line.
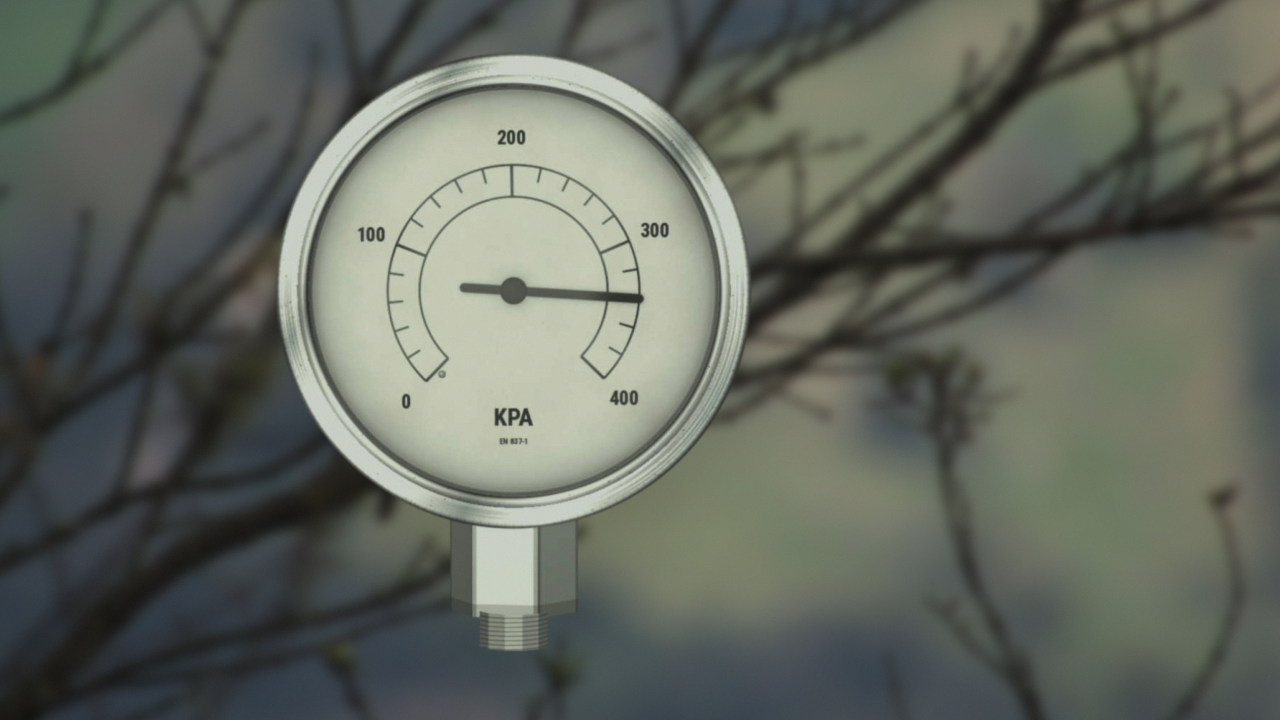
**340** kPa
